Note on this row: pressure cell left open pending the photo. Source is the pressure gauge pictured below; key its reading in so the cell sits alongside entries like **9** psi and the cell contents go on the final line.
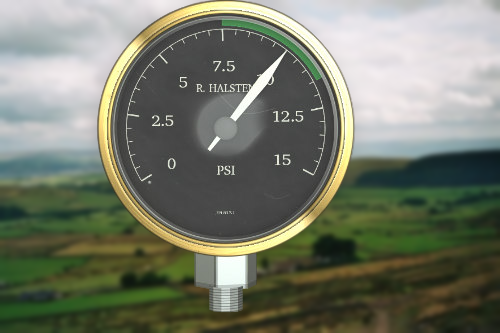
**10** psi
